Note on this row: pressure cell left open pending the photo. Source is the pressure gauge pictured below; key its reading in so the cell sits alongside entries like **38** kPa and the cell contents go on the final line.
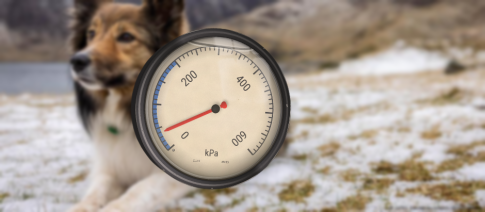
**40** kPa
